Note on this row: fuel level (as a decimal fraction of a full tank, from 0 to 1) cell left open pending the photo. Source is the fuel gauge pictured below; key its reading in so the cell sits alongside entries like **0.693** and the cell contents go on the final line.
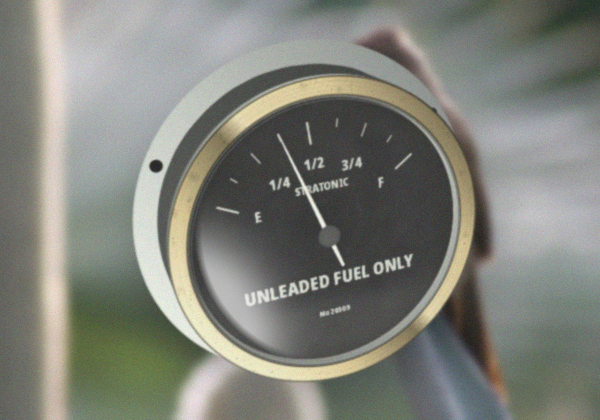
**0.375**
